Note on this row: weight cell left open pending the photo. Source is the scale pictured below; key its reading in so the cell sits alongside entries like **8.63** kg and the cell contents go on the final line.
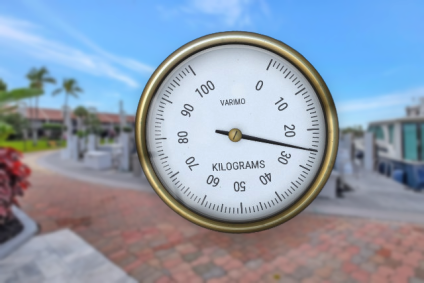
**25** kg
